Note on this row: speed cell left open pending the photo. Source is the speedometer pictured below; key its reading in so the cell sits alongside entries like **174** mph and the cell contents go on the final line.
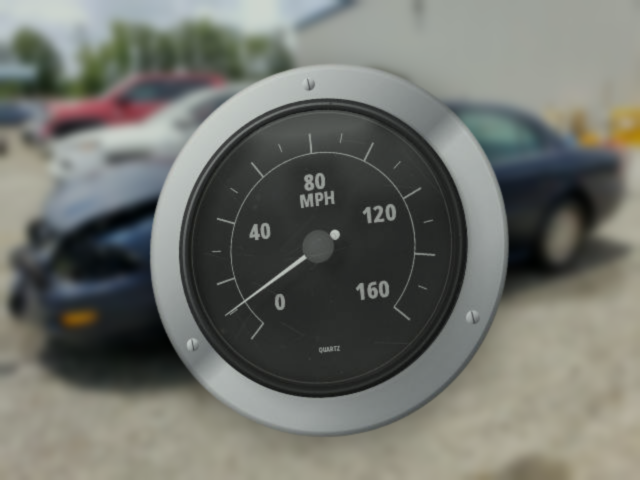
**10** mph
